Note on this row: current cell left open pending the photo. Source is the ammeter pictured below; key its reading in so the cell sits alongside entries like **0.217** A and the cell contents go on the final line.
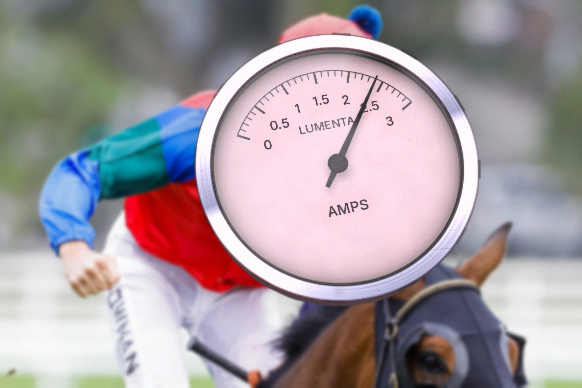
**2.4** A
